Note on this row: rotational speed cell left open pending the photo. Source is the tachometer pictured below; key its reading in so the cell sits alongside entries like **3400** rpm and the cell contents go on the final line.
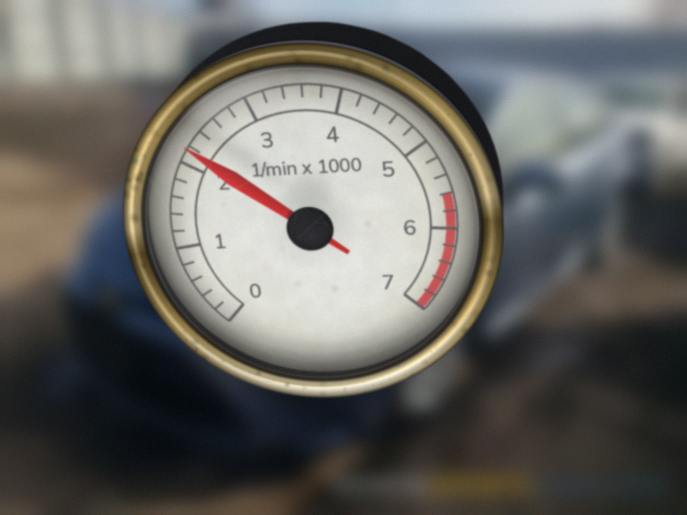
**2200** rpm
